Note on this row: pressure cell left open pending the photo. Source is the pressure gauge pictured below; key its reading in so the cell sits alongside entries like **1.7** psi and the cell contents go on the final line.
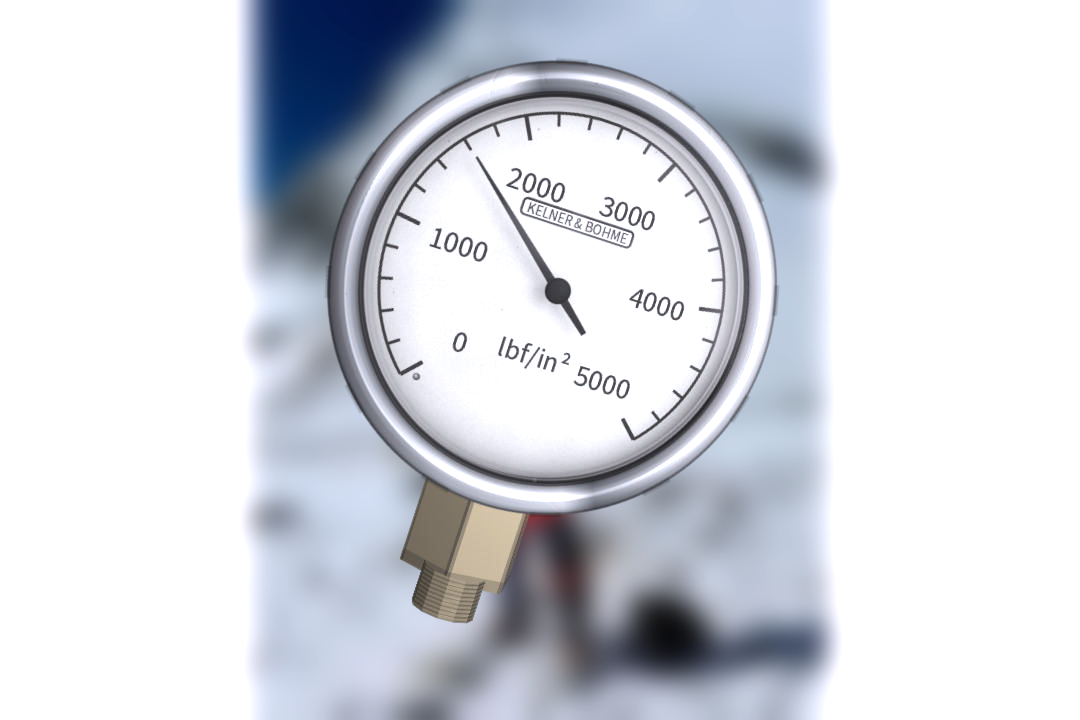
**1600** psi
